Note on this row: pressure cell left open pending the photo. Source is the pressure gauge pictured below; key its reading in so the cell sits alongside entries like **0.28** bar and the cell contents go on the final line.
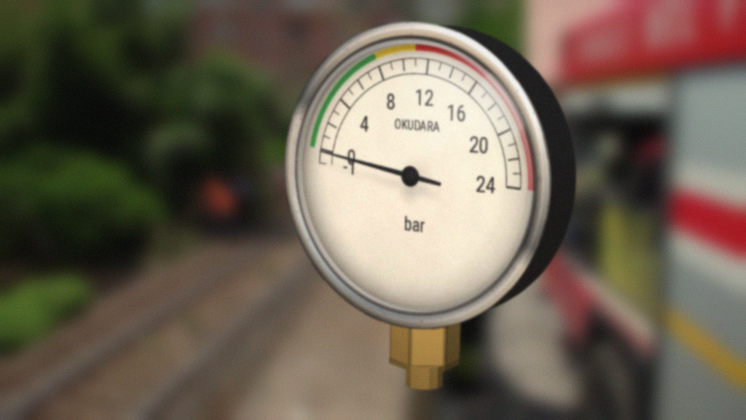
**0** bar
